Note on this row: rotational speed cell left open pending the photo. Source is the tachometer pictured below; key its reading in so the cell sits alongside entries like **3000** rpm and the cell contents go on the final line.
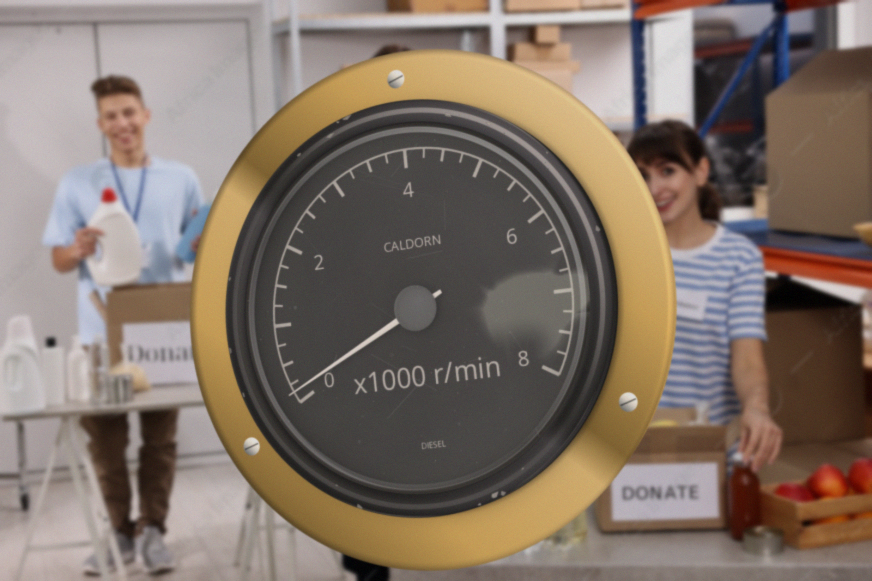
**125** rpm
